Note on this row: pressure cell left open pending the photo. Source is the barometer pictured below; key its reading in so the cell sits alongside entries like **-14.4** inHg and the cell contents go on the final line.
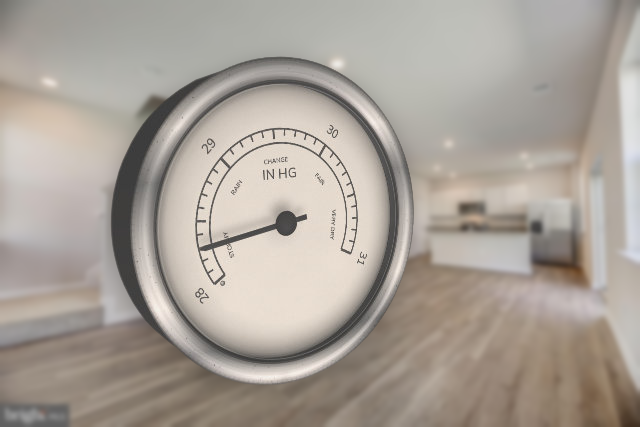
**28.3** inHg
